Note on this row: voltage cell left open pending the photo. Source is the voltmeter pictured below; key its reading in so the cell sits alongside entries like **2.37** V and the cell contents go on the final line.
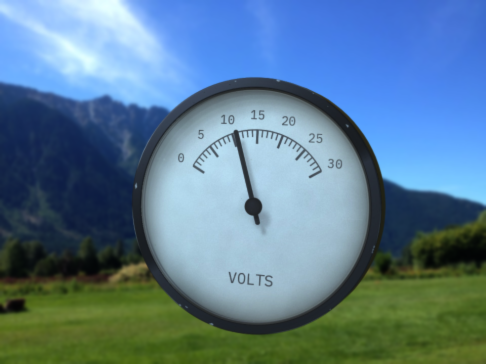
**11** V
